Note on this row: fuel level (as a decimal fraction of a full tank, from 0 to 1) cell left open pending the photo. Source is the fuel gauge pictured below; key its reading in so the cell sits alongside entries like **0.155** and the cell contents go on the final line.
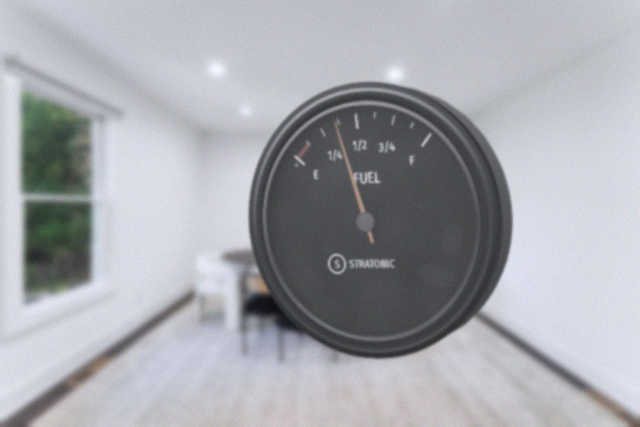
**0.375**
